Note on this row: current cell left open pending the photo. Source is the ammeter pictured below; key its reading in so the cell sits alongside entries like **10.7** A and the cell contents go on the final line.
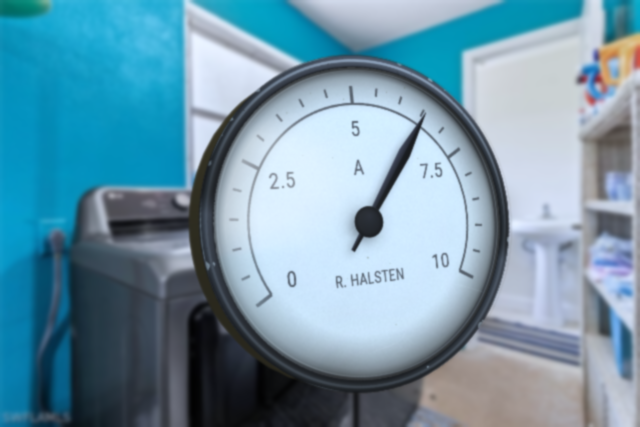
**6.5** A
